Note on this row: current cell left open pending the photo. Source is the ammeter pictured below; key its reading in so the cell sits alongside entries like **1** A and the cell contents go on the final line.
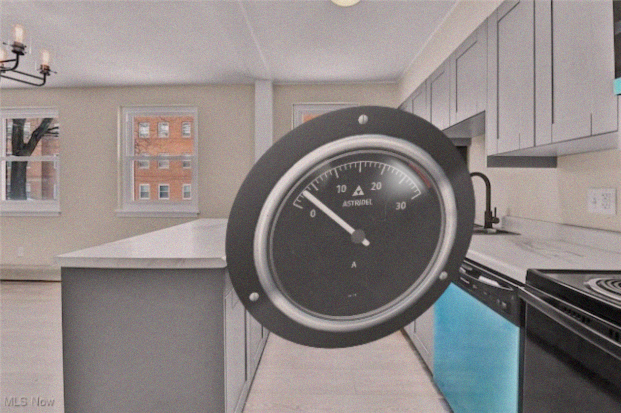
**3** A
